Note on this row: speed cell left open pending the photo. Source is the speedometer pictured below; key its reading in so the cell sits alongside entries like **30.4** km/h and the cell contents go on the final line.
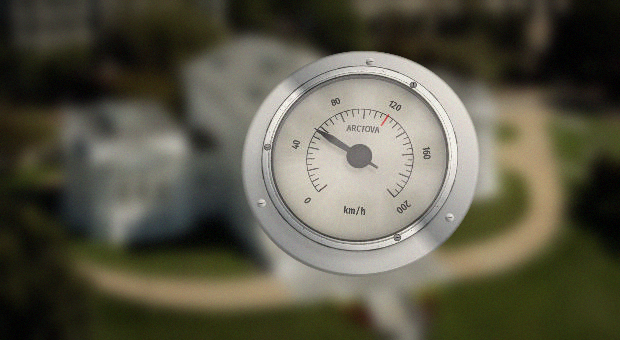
**55** km/h
